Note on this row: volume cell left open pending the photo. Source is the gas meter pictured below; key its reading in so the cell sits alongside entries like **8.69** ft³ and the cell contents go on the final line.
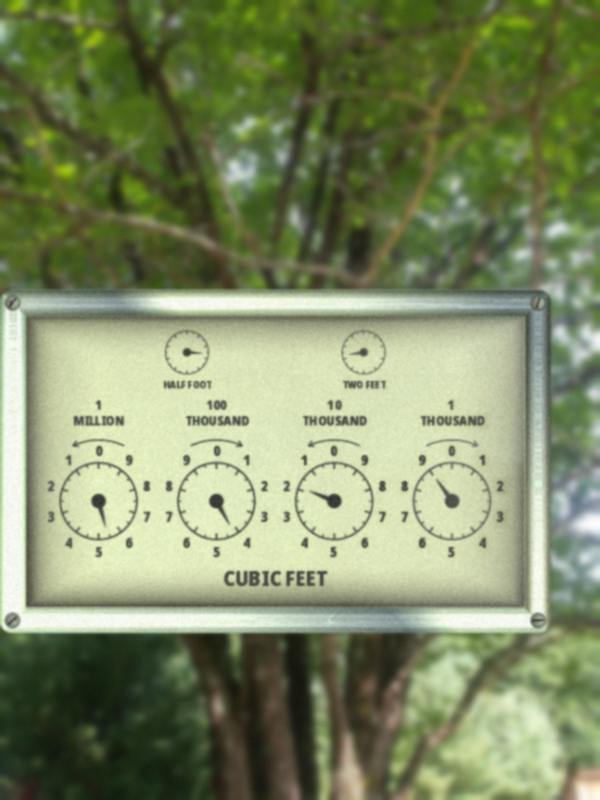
**541900** ft³
